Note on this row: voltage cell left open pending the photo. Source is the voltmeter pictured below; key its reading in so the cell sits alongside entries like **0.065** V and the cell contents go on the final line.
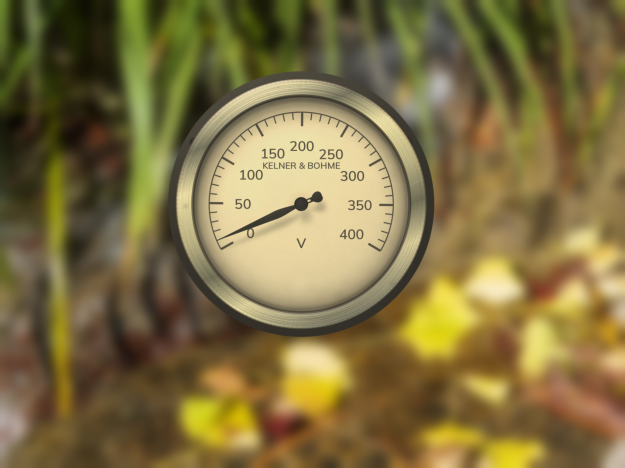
**10** V
